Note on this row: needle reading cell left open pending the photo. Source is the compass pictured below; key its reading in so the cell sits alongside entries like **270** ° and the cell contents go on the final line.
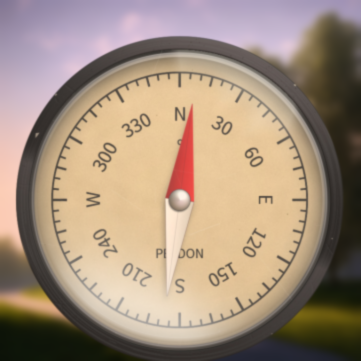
**7.5** °
